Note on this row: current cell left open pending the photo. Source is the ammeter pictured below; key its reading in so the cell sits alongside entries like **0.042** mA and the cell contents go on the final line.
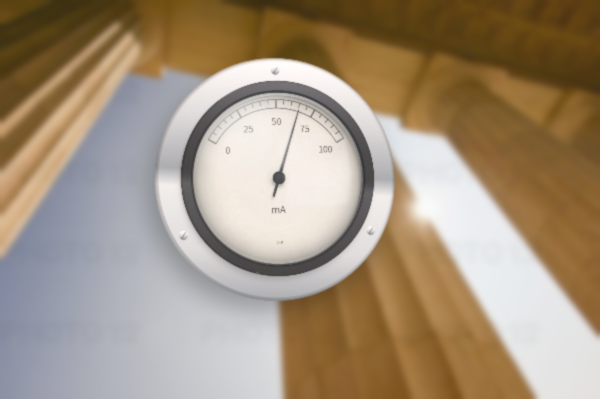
**65** mA
